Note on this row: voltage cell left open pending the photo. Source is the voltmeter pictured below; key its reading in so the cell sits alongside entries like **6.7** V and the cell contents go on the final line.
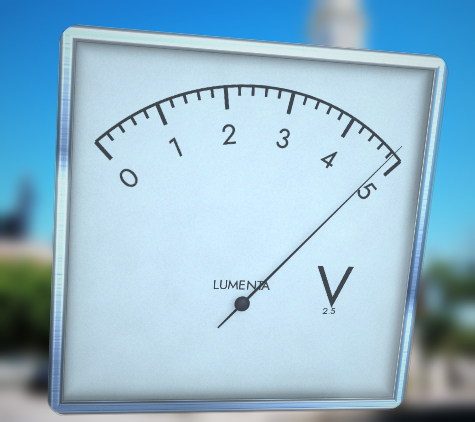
**4.8** V
